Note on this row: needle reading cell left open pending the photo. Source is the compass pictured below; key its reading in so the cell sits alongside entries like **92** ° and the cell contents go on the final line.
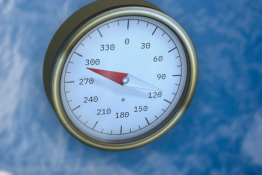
**290** °
